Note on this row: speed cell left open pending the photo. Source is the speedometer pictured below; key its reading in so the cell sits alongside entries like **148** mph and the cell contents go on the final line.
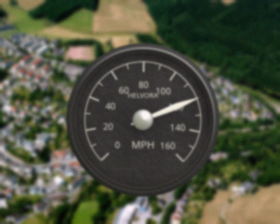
**120** mph
